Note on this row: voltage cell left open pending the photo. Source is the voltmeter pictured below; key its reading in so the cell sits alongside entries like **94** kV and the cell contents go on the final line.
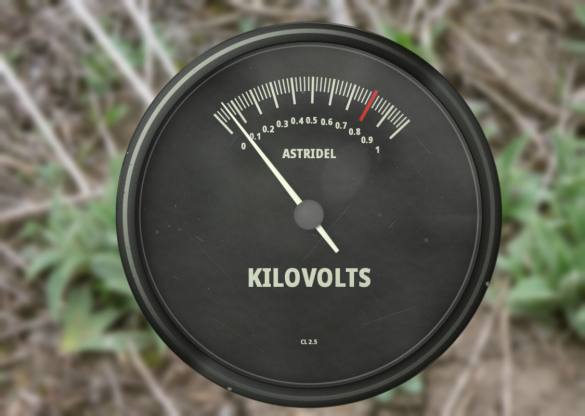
**0.06** kV
